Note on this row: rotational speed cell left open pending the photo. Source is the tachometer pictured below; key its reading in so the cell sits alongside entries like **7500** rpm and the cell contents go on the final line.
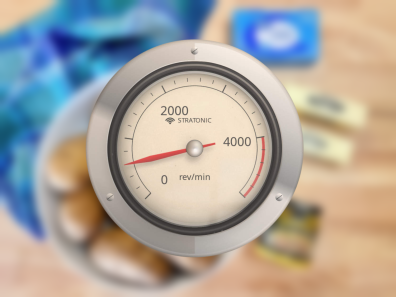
**600** rpm
